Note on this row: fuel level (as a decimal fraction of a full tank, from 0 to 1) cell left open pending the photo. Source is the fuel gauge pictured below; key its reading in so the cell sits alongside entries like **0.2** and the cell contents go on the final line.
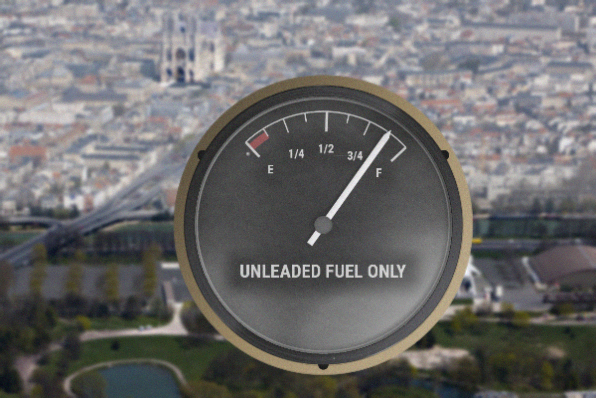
**0.875**
